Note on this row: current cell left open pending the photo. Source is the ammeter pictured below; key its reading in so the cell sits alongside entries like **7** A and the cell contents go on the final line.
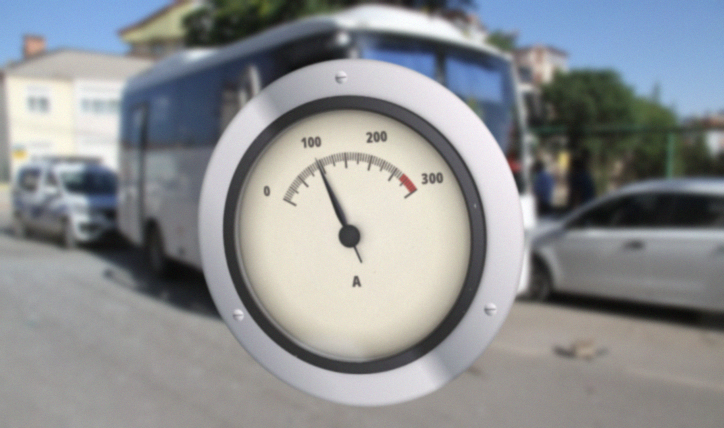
**100** A
